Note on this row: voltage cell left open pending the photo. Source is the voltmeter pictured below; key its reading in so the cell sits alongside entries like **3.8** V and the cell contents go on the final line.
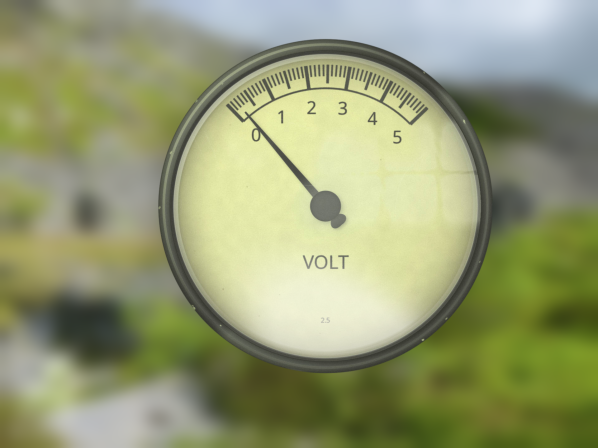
**0.2** V
